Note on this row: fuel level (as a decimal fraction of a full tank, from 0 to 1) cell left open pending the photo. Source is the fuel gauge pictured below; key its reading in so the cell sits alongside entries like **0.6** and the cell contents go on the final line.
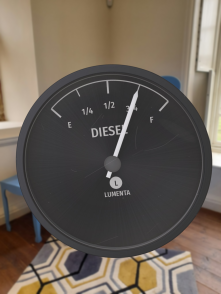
**0.75**
